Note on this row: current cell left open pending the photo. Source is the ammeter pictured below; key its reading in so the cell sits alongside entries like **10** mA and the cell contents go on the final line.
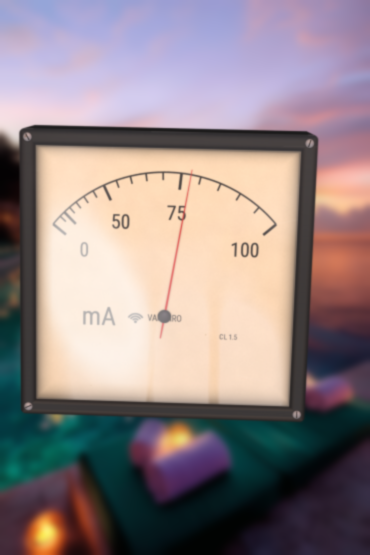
**77.5** mA
